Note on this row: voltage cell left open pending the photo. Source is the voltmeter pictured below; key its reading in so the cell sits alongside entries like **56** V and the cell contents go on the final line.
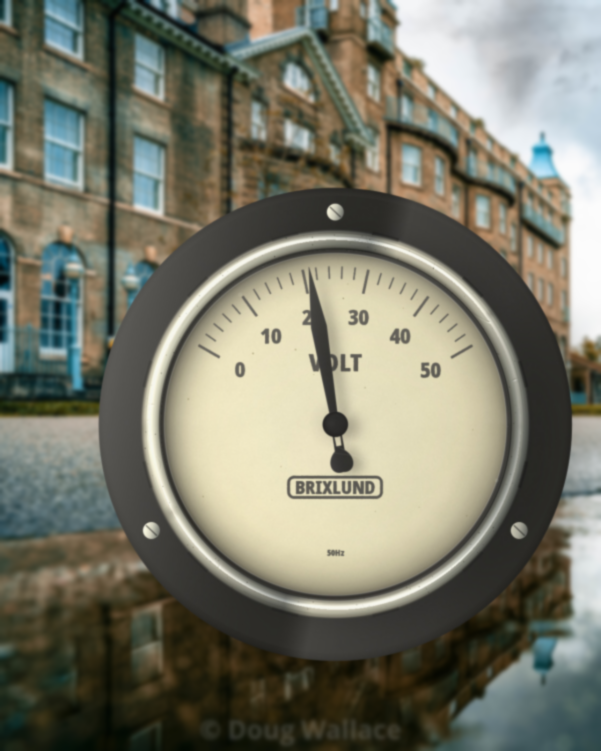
**21** V
